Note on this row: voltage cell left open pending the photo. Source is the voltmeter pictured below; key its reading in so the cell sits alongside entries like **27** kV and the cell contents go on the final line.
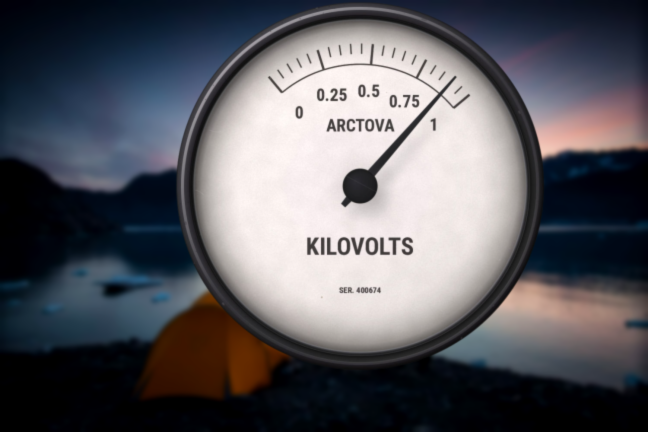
**0.9** kV
